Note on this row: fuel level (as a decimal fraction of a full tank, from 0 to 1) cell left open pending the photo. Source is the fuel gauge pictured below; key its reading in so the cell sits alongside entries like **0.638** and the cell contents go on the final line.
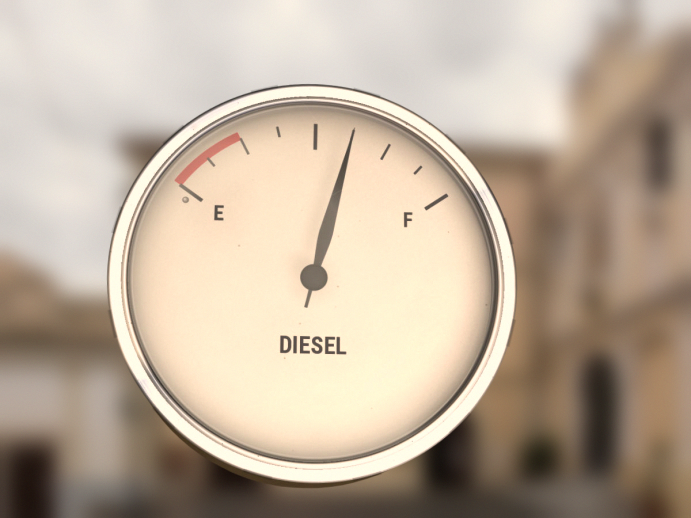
**0.625**
